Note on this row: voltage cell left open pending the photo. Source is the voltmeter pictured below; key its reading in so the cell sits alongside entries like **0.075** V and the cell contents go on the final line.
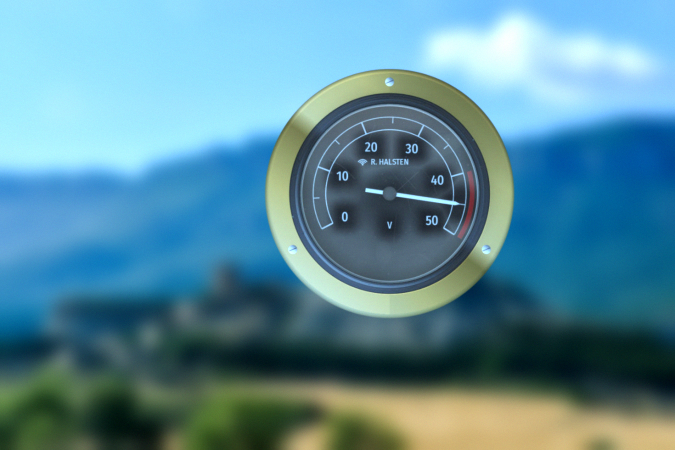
**45** V
